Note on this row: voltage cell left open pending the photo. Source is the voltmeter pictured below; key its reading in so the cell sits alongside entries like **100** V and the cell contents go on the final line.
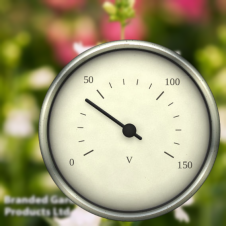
**40** V
